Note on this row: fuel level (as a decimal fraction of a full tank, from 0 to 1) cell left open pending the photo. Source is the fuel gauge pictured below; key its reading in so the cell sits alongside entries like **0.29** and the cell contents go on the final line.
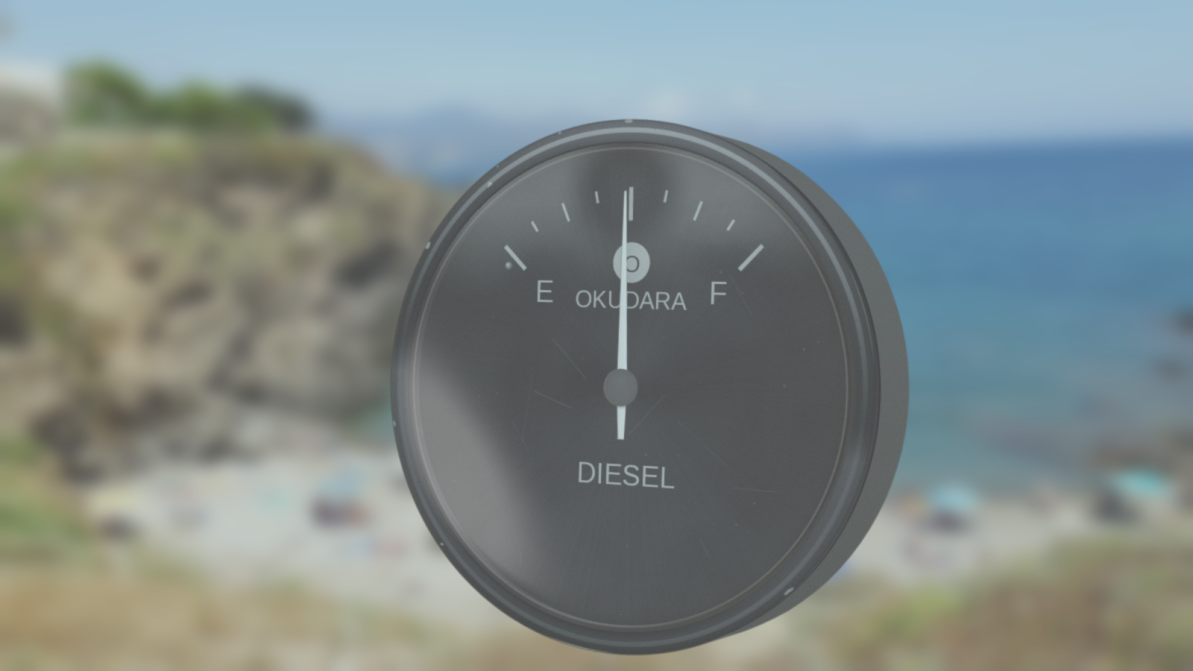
**0.5**
